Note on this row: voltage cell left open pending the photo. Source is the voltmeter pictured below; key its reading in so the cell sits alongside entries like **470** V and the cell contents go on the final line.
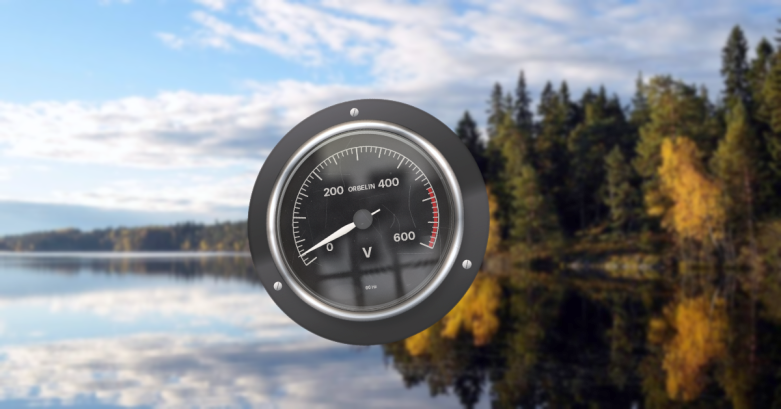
**20** V
